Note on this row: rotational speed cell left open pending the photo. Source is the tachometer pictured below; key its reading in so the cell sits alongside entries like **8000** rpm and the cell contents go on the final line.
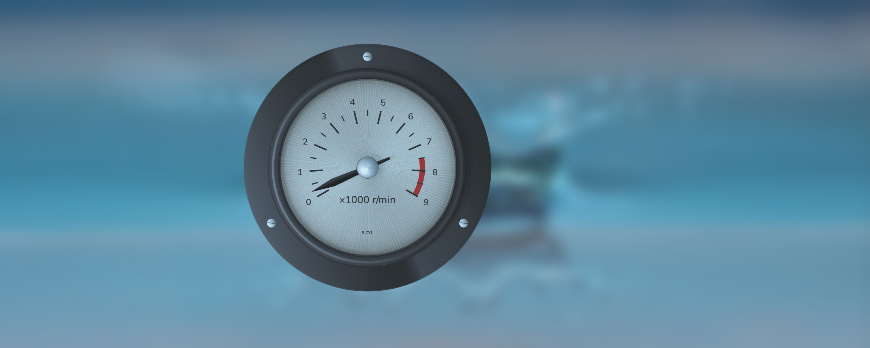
**250** rpm
